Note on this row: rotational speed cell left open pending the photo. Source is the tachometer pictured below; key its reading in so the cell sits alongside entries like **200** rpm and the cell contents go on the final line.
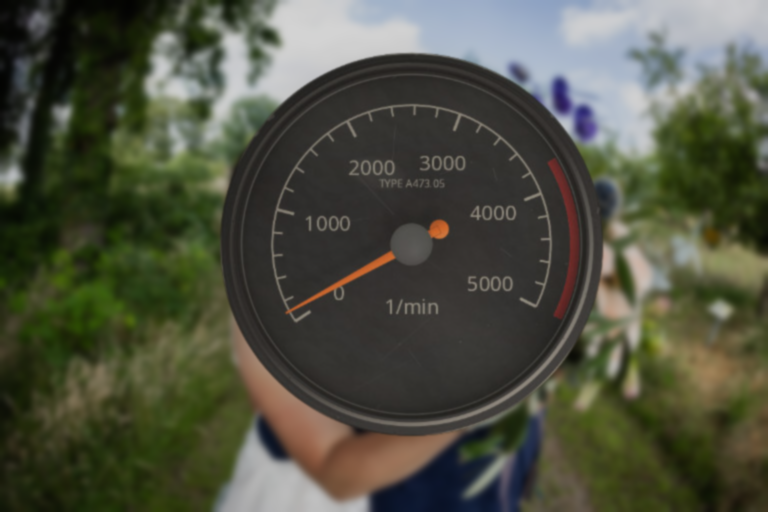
**100** rpm
